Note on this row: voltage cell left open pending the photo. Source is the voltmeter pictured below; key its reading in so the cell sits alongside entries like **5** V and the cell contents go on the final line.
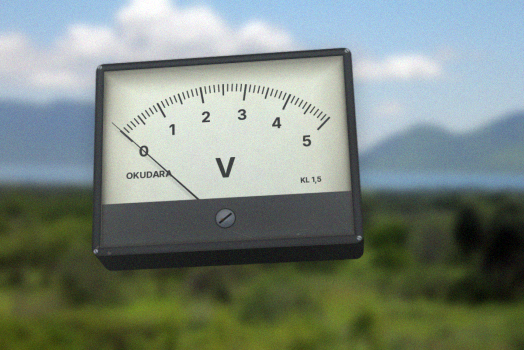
**0** V
